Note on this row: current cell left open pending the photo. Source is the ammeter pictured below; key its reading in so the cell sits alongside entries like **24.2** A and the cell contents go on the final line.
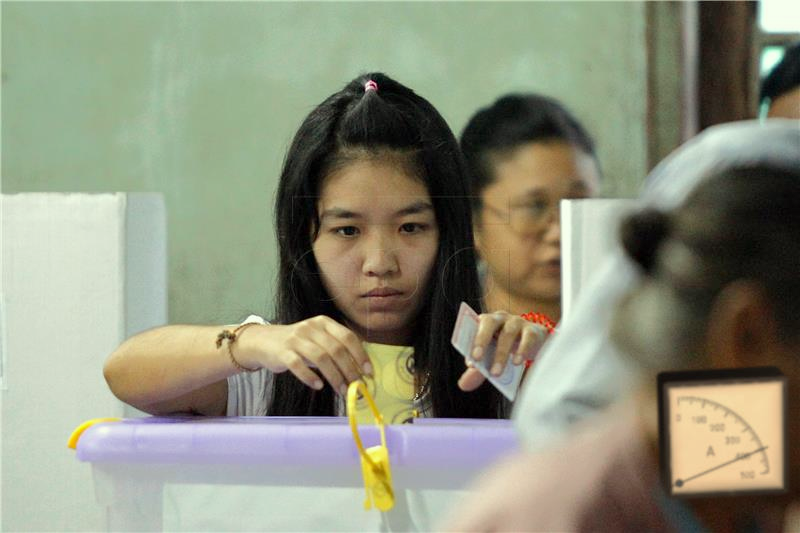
**400** A
